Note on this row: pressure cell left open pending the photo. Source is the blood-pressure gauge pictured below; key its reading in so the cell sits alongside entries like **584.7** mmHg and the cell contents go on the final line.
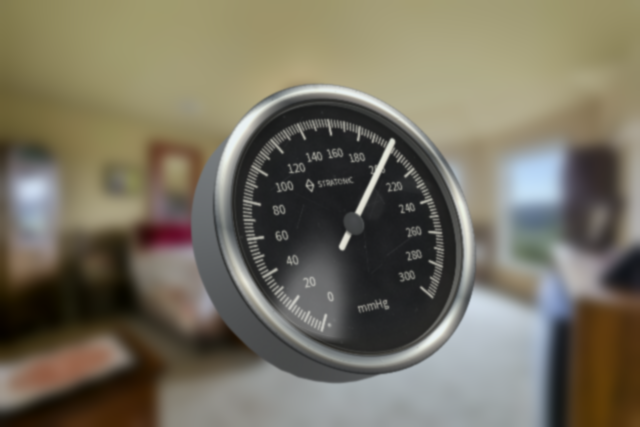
**200** mmHg
